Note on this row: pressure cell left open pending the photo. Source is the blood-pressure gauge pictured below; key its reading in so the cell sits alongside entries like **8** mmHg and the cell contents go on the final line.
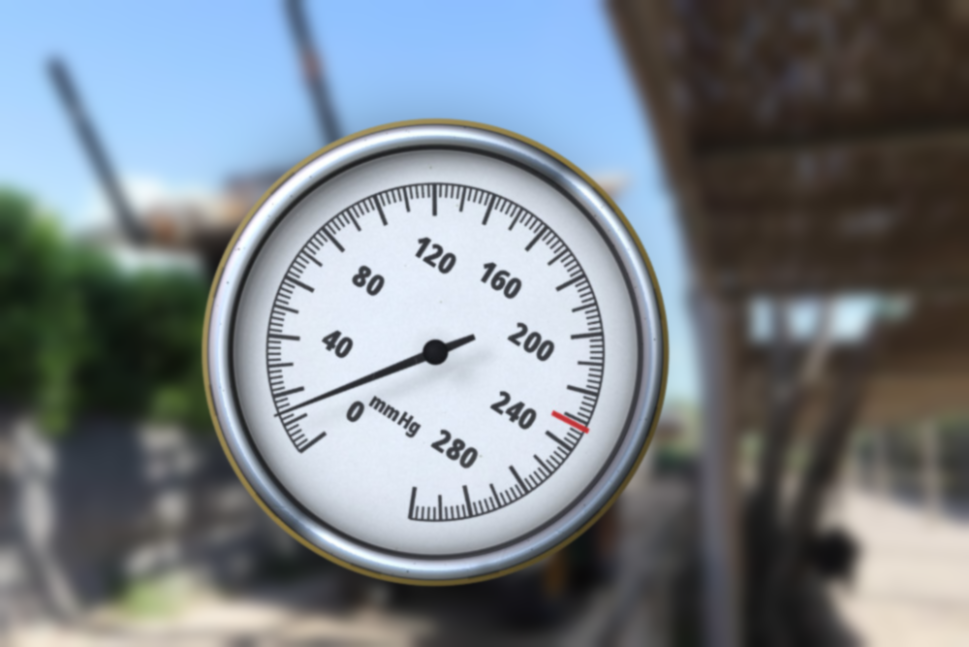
**14** mmHg
